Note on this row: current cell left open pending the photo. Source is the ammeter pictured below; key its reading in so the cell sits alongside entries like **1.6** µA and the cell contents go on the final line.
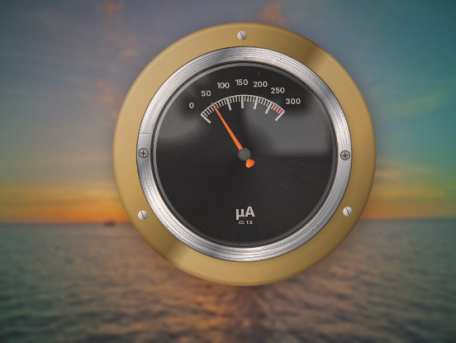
**50** µA
